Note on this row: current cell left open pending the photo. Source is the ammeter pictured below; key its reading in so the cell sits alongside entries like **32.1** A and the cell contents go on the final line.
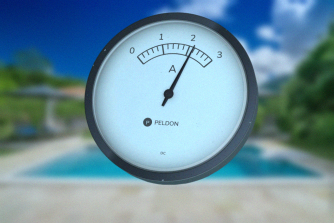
**2.2** A
